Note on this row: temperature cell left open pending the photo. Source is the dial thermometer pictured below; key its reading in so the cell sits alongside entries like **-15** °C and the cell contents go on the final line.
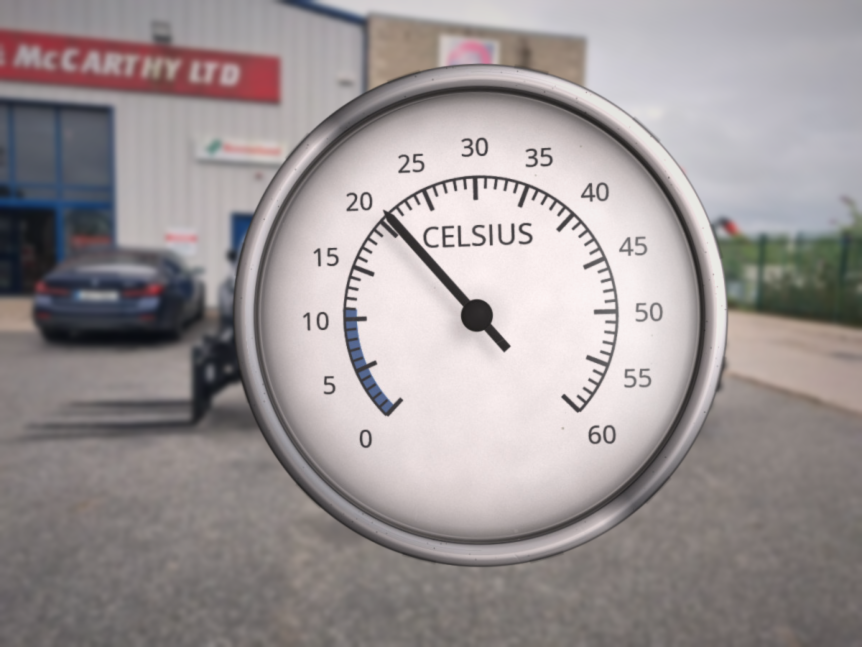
**21** °C
